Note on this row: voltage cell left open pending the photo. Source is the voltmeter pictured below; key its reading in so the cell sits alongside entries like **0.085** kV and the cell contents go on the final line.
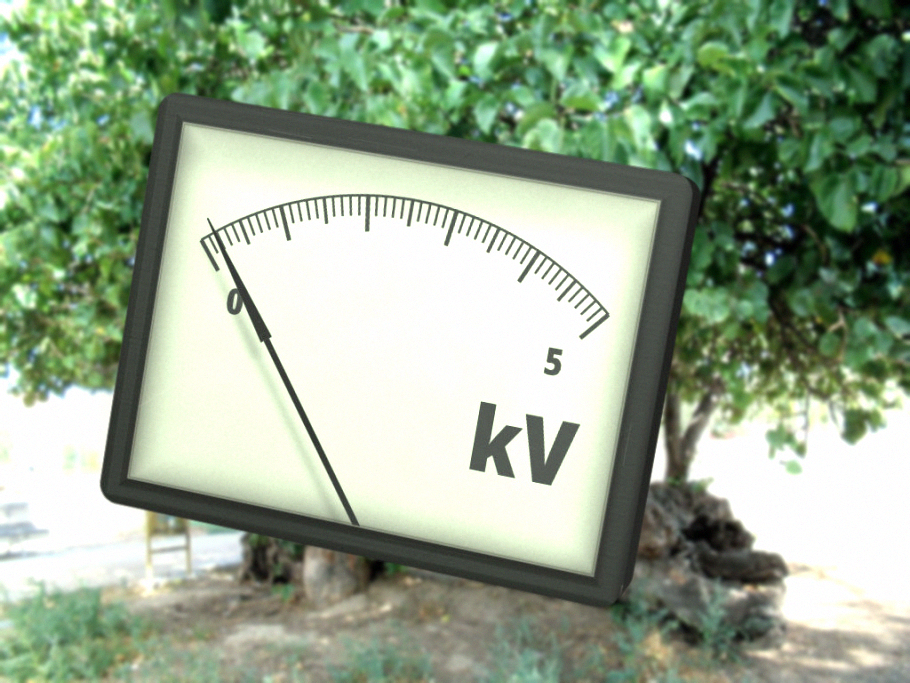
**0.2** kV
